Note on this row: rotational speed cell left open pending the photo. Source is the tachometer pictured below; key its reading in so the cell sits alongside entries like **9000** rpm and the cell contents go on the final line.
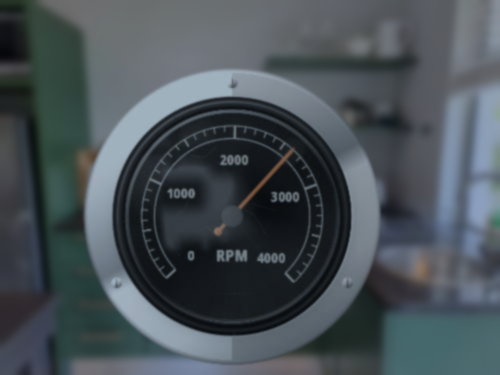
**2600** rpm
